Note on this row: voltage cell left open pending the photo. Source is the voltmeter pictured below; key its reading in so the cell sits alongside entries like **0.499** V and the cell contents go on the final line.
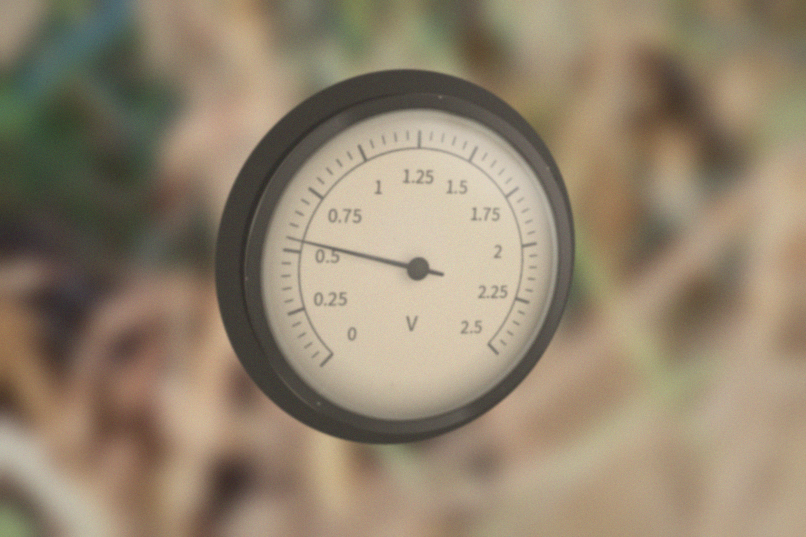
**0.55** V
